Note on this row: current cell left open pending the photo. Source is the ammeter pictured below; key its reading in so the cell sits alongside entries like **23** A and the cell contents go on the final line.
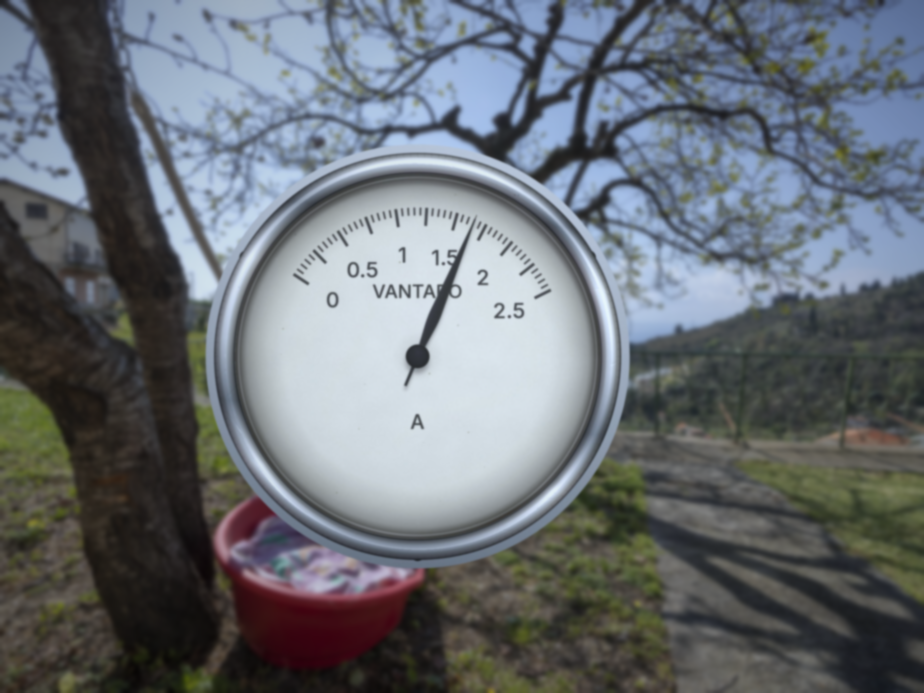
**1.65** A
